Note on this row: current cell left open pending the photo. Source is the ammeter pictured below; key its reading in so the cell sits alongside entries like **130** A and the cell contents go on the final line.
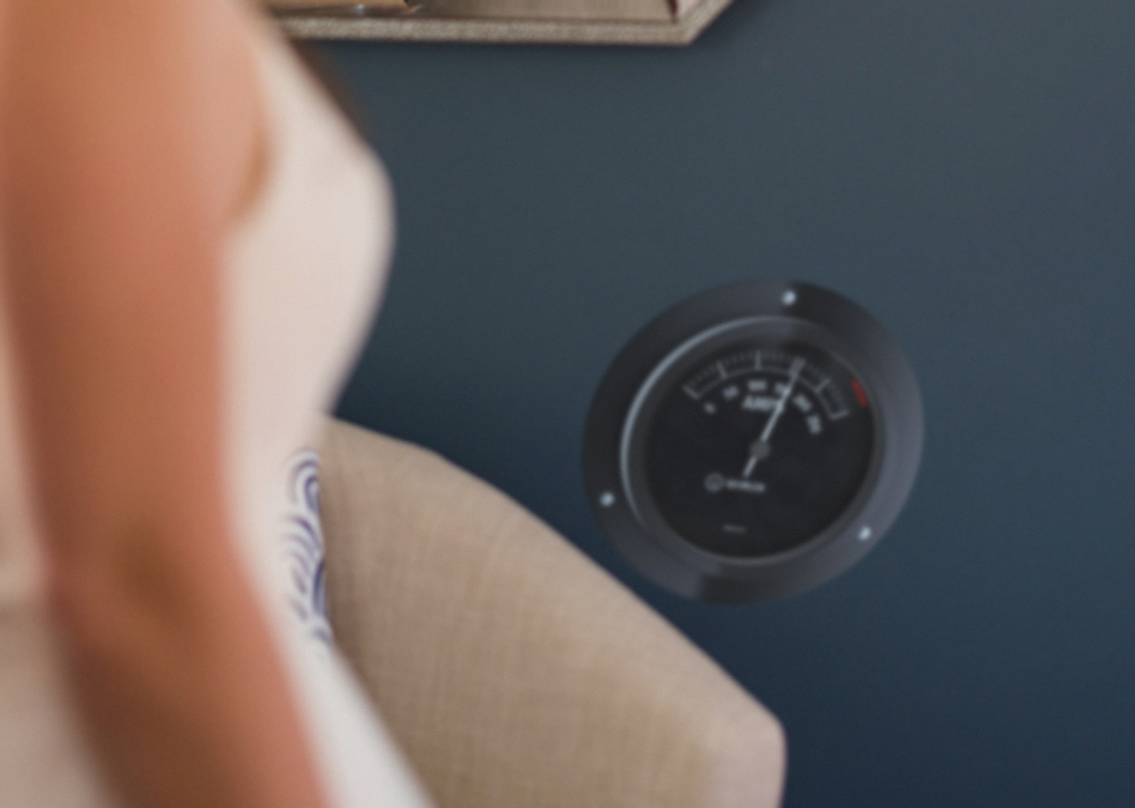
**150** A
